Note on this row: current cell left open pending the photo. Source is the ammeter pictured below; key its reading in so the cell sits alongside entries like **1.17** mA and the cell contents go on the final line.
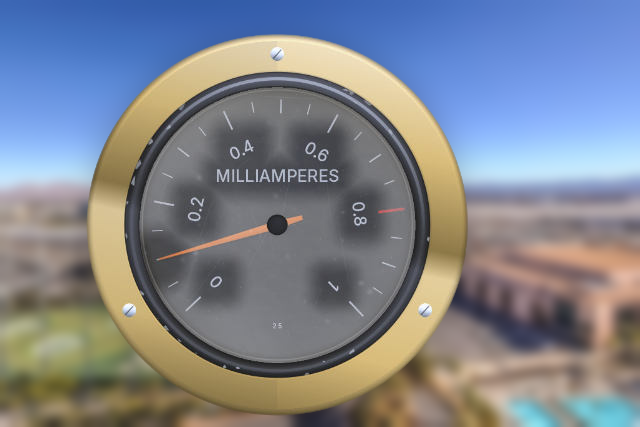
**0.1** mA
